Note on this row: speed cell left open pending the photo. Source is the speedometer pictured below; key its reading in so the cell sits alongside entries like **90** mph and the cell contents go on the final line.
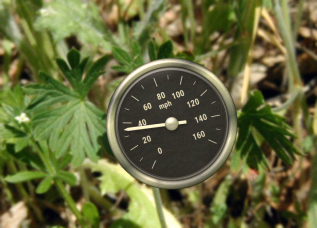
**35** mph
